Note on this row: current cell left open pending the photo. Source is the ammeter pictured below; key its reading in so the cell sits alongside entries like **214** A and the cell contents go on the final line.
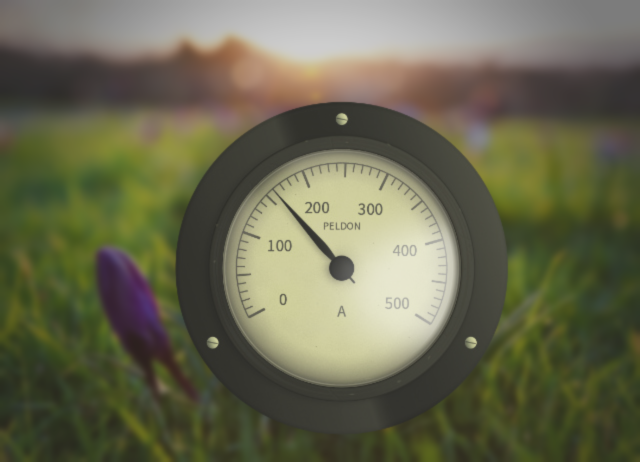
**160** A
